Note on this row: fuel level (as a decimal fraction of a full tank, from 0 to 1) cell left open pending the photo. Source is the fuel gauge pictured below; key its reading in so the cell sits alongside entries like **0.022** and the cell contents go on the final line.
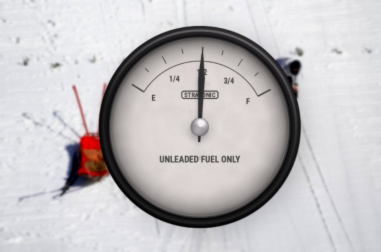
**0.5**
